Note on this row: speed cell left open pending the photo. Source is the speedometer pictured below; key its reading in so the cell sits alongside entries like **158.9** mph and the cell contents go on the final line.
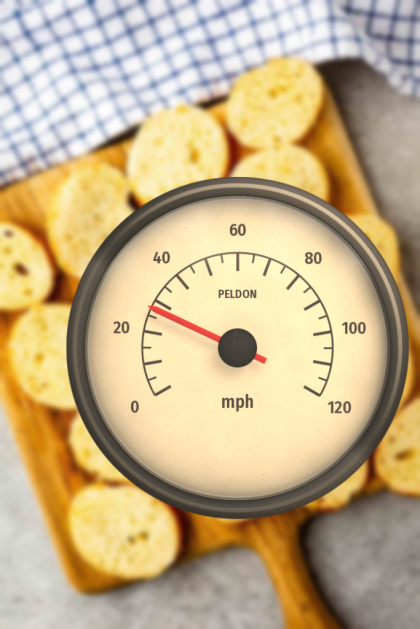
**27.5** mph
